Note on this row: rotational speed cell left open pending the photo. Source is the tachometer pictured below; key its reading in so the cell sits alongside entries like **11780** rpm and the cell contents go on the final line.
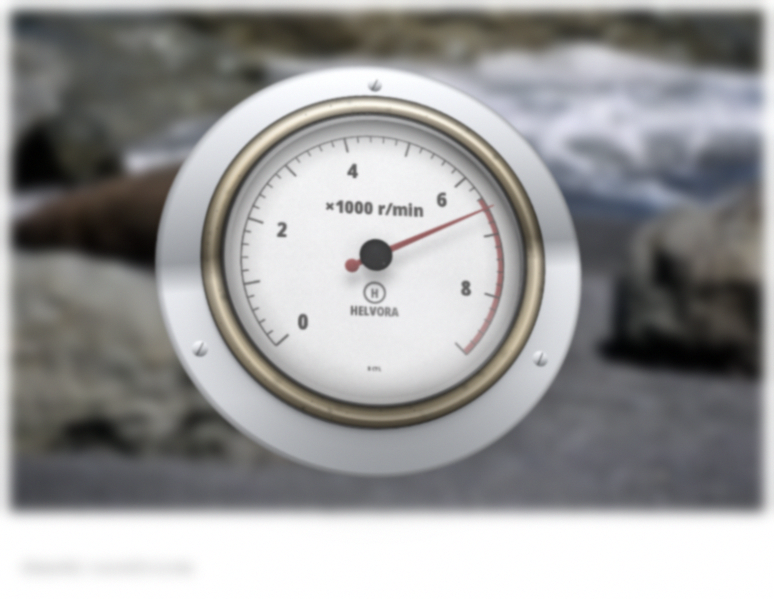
**6600** rpm
